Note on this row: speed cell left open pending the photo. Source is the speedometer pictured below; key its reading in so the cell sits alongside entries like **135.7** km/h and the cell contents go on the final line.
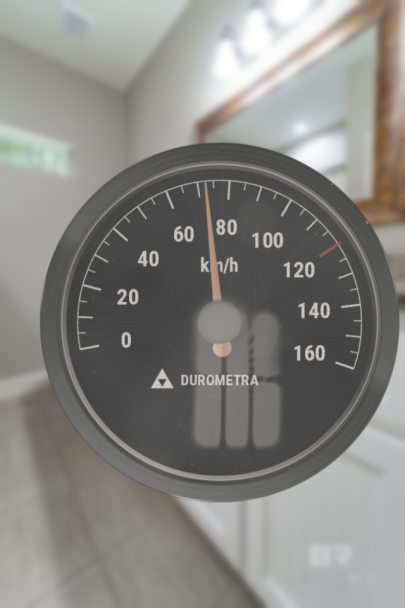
**72.5** km/h
